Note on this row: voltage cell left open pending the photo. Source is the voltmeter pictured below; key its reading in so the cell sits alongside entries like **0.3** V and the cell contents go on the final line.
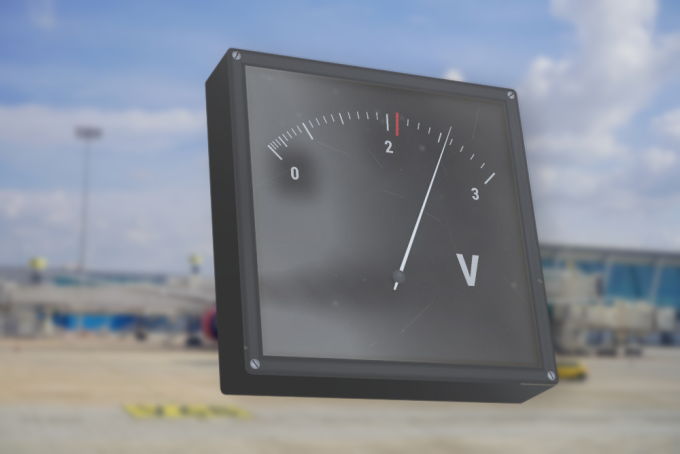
**2.55** V
